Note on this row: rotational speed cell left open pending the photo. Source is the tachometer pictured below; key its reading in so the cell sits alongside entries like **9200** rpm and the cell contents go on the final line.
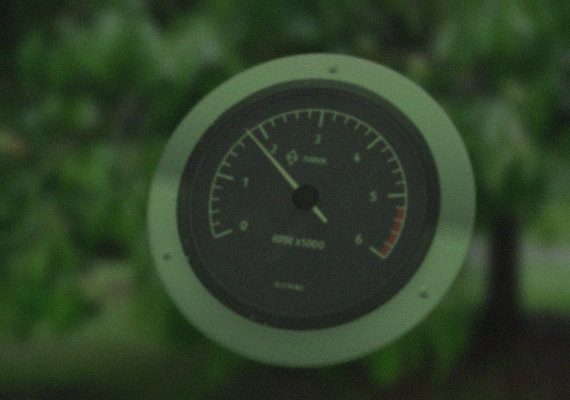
**1800** rpm
